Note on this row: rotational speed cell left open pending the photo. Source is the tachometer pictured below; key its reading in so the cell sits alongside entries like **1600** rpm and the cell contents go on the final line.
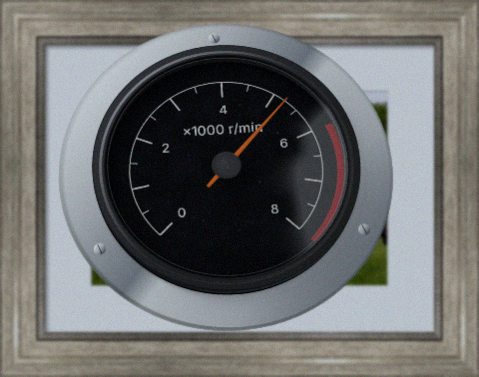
**5250** rpm
